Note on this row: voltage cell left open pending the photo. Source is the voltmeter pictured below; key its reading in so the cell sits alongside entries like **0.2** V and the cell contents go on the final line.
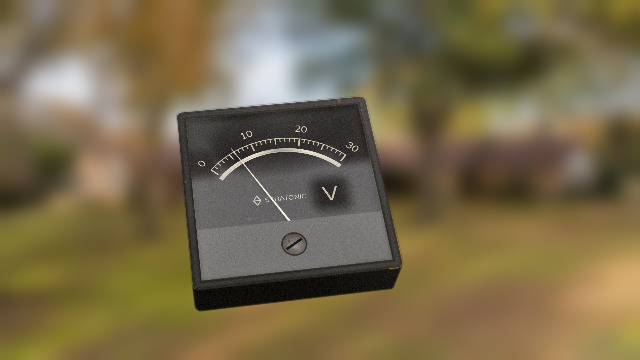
**6** V
